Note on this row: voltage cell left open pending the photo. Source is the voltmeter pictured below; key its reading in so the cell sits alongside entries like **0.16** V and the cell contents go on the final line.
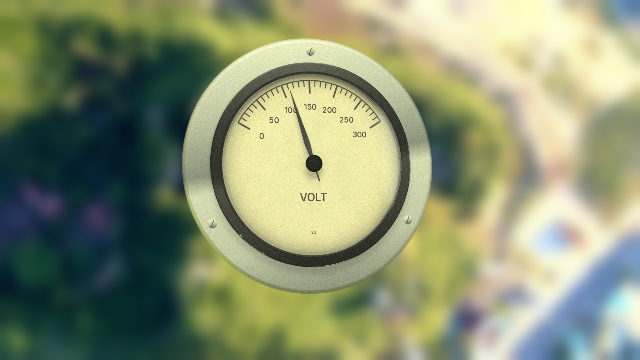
**110** V
